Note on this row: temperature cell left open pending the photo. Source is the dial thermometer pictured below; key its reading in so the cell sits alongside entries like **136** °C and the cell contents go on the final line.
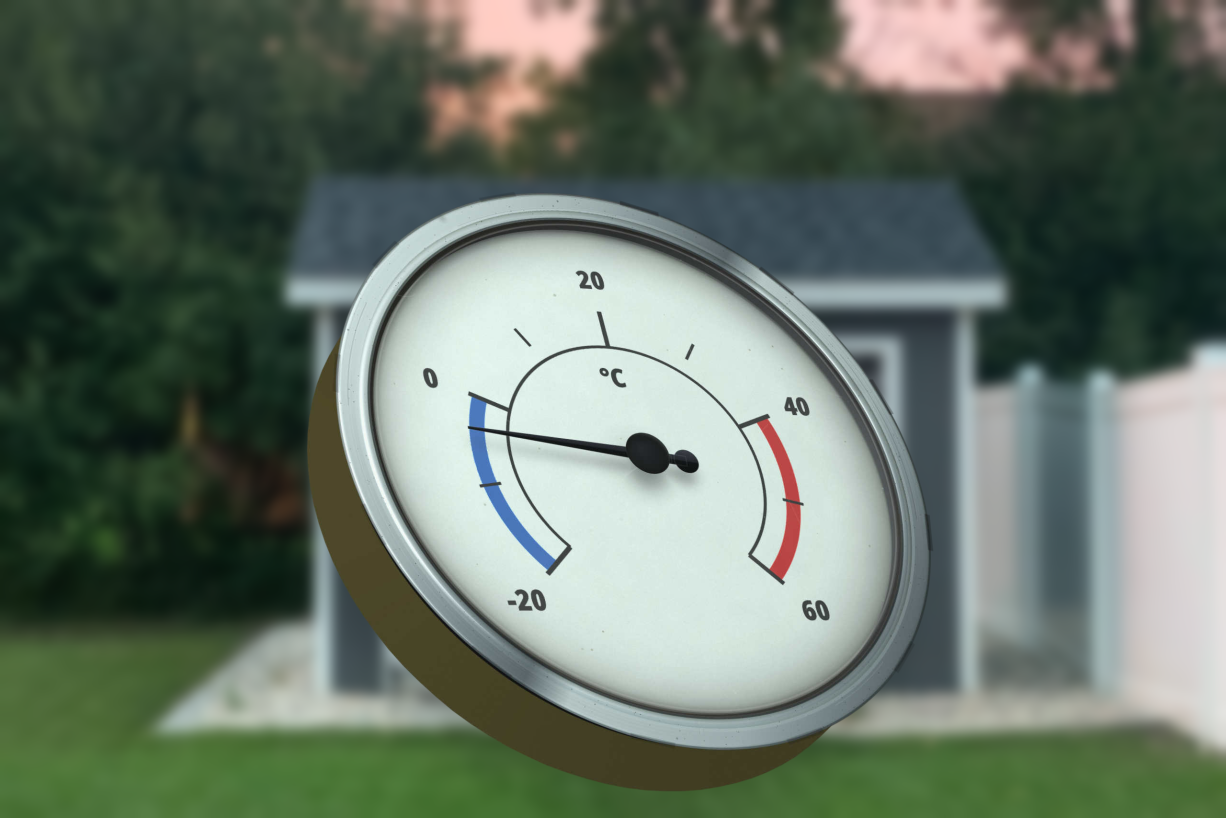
**-5** °C
